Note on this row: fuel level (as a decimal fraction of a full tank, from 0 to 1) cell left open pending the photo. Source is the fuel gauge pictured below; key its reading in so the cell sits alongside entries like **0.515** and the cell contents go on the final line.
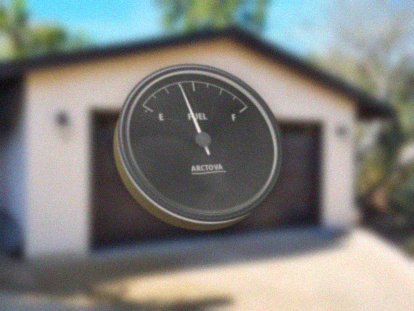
**0.375**
